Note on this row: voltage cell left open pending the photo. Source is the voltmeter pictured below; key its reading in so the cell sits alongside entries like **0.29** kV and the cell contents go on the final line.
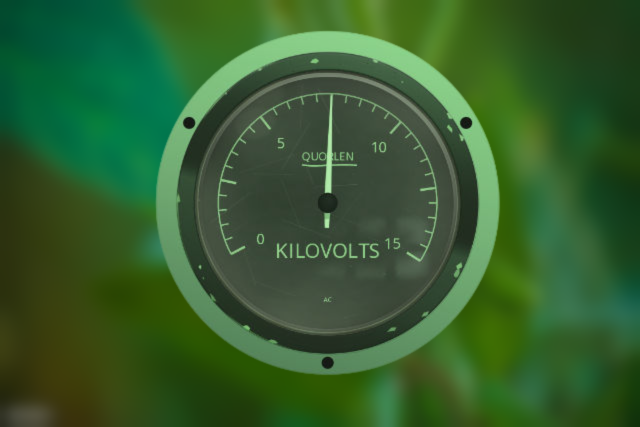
**7.5** kV
